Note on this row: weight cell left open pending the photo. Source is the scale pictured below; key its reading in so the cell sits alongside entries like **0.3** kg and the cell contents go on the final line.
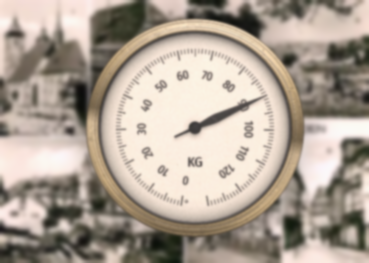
**90** kg
